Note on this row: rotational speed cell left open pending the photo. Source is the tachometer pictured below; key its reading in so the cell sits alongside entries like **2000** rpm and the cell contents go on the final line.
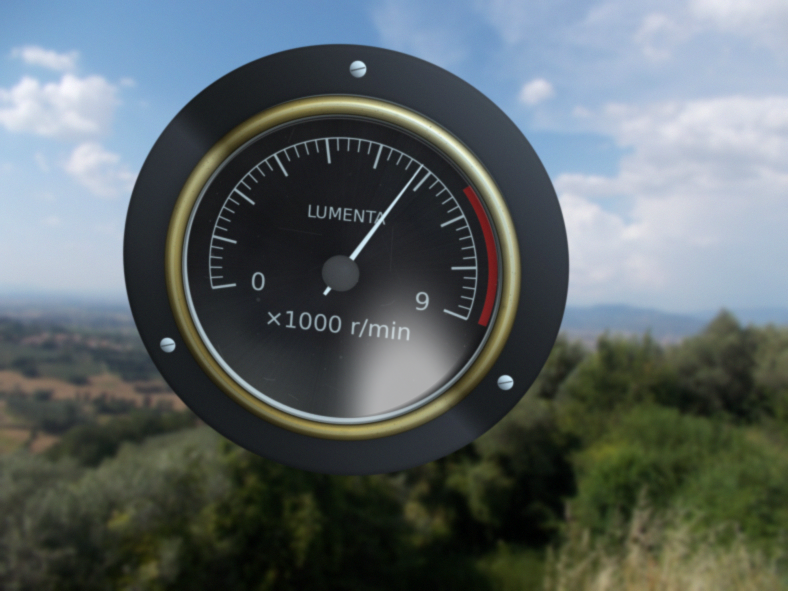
**5800** rpm
